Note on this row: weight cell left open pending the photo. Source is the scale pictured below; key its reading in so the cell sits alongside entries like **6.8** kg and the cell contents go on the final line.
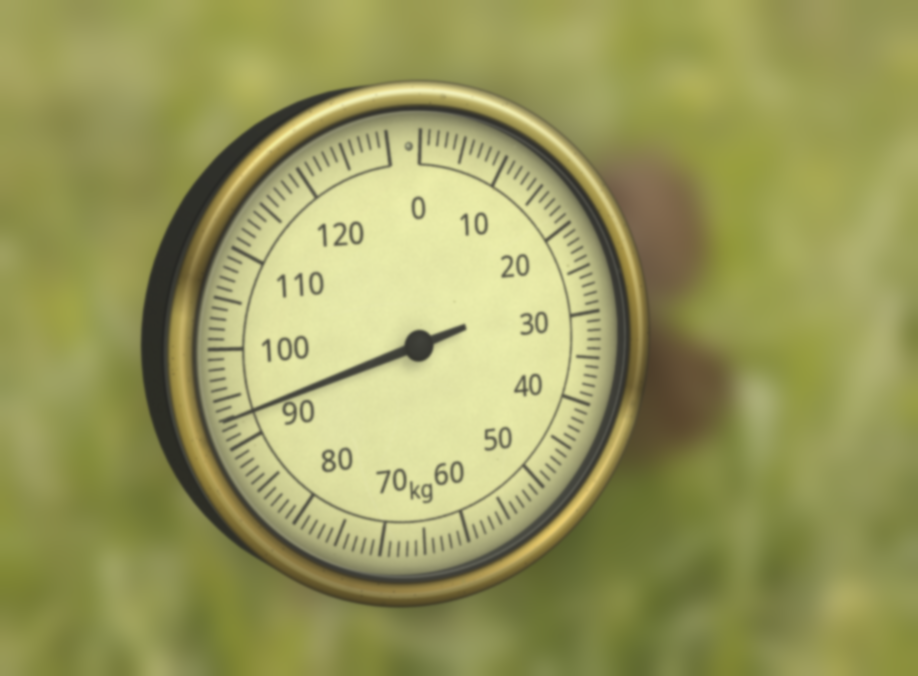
**93** kg
